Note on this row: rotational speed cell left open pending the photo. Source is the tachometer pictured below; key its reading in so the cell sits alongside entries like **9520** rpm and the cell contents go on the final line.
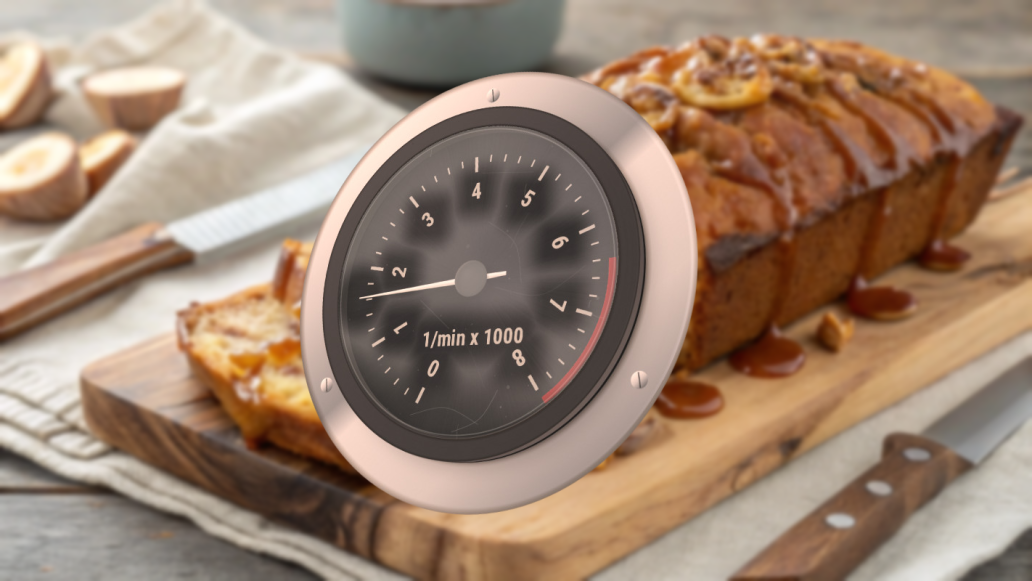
**1600** rpm
